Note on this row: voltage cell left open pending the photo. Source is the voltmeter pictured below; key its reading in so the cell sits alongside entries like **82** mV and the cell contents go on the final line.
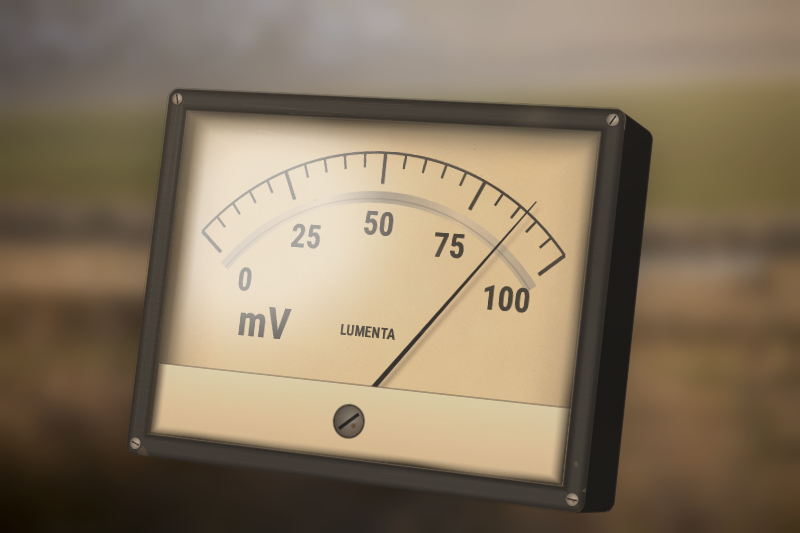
**87.5** mV
